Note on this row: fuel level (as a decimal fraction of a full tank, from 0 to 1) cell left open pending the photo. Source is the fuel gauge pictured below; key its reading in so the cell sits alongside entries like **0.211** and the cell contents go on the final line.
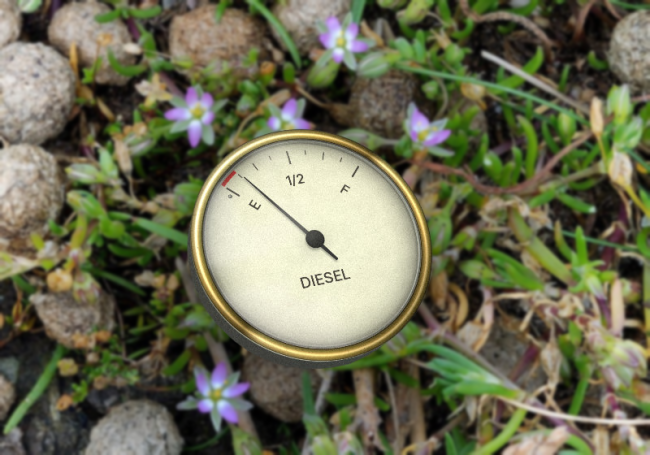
**0.125**
